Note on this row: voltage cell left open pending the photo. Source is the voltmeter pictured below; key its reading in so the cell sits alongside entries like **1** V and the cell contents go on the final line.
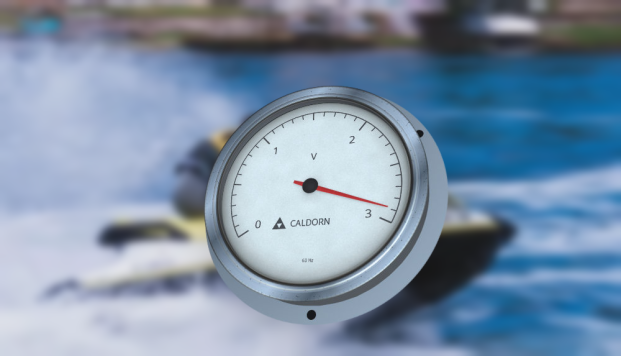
**2.9** V
